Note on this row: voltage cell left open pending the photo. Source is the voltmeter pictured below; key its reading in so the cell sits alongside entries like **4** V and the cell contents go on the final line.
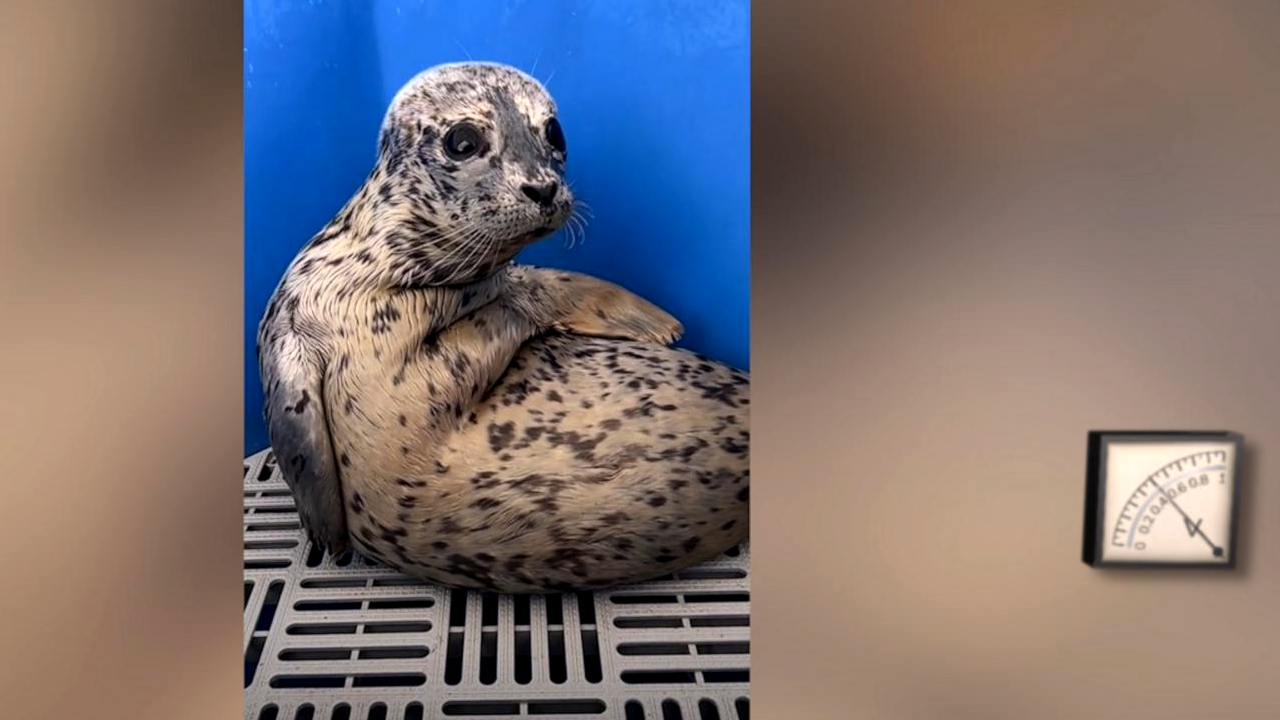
**0.5** V
